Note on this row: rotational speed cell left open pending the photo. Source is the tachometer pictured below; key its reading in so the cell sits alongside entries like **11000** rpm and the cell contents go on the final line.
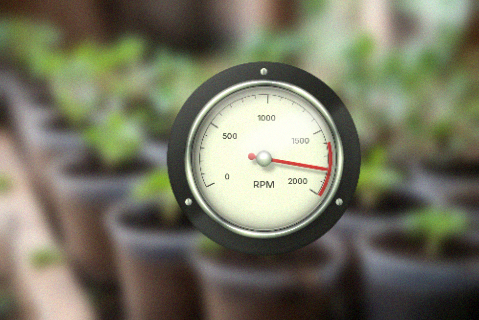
**1800** rpm
